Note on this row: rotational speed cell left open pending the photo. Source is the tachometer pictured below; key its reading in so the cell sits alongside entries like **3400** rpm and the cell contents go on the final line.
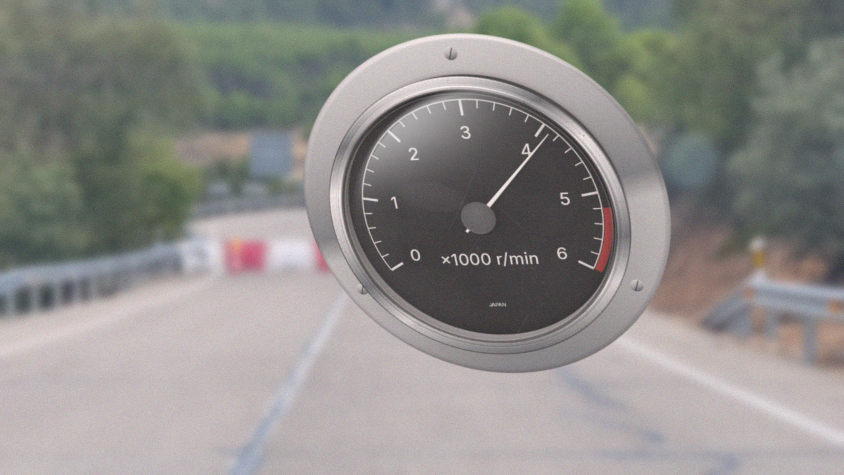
**4100** rpm
